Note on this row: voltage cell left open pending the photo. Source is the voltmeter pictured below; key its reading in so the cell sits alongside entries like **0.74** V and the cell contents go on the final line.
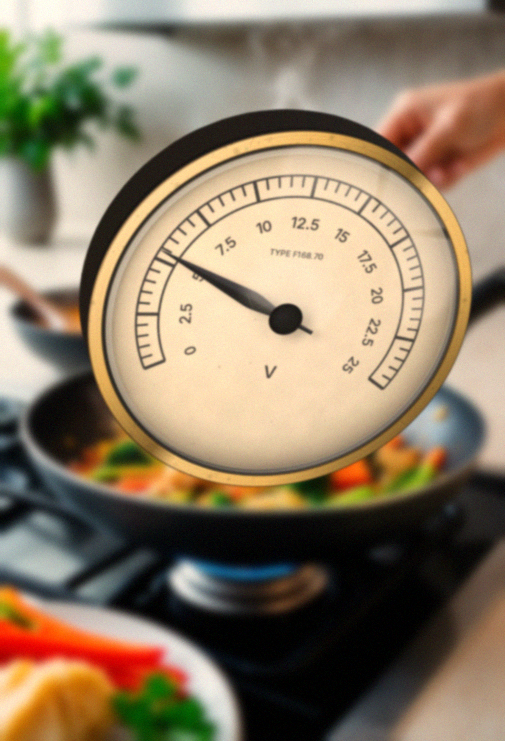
**5.5** V
